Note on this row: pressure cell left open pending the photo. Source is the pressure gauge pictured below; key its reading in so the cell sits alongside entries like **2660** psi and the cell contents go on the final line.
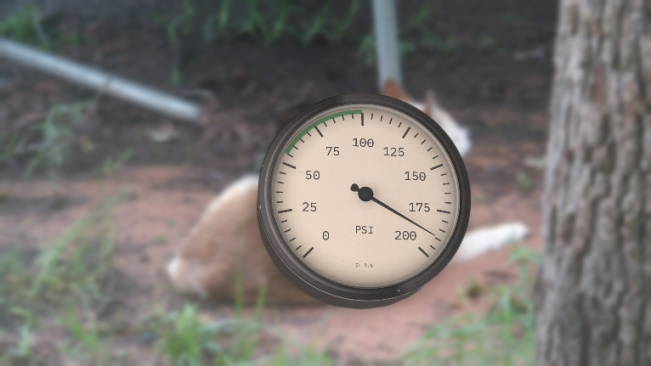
**190** psi
